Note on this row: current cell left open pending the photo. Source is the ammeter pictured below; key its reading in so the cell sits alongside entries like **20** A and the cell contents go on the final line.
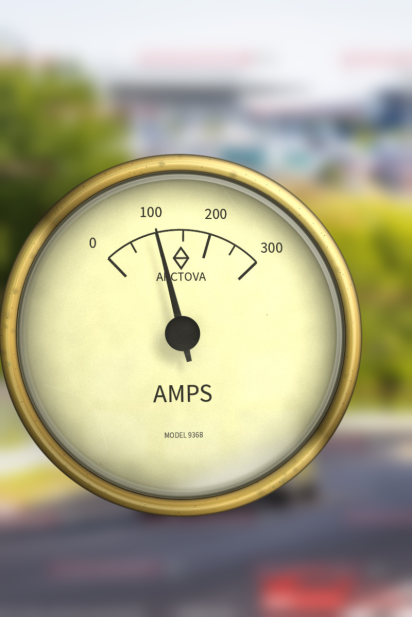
**100** A
